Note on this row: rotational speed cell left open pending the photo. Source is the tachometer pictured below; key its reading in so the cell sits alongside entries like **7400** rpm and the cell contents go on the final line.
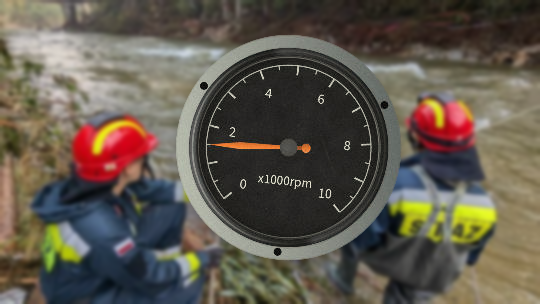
**1500** rpm
